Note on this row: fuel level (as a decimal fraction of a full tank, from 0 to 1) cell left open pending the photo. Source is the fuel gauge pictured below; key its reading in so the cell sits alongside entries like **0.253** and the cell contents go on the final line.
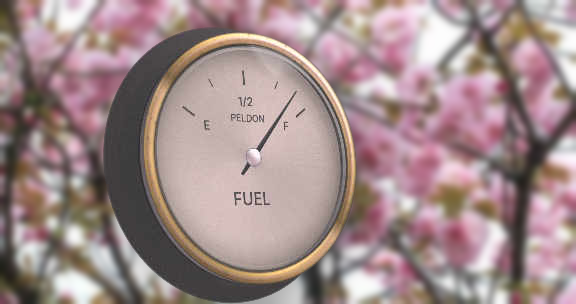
**0.875**
